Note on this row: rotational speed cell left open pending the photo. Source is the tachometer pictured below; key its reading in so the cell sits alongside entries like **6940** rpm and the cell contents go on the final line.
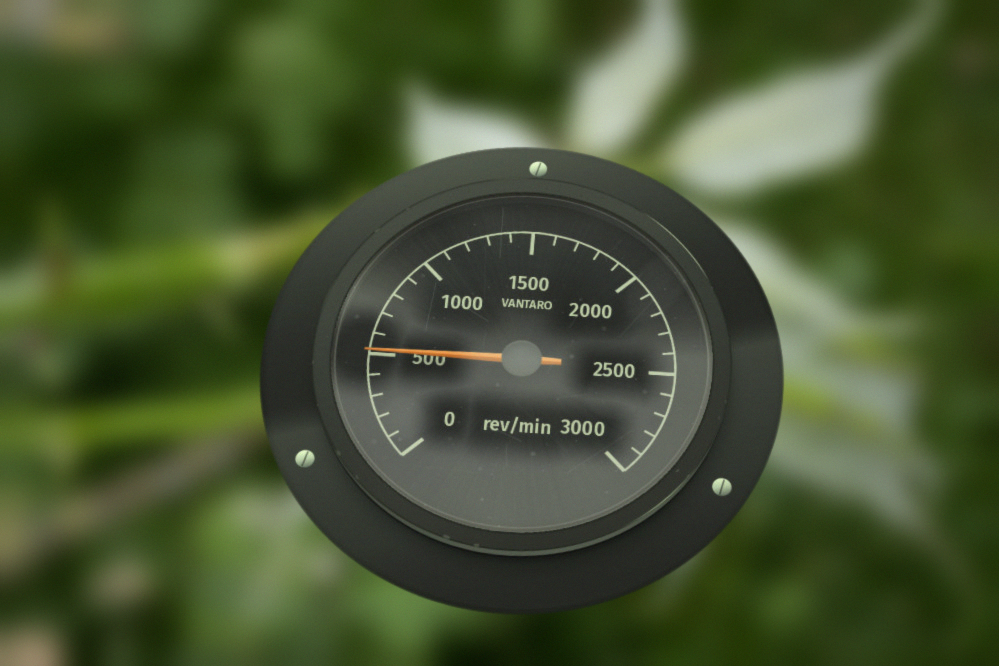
**500** rpm
